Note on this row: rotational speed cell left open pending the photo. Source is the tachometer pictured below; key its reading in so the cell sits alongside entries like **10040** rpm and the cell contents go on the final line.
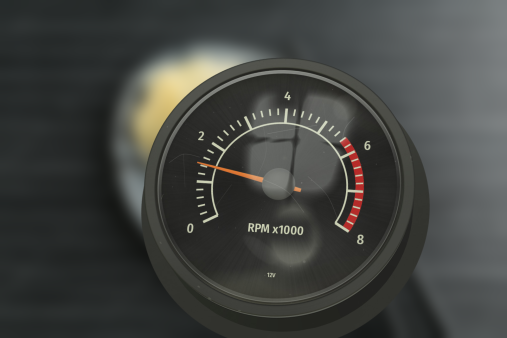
**1400** rpm
